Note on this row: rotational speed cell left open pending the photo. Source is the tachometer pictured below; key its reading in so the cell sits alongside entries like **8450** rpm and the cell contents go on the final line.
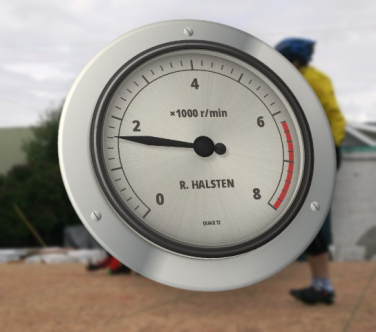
**1600** rpm
